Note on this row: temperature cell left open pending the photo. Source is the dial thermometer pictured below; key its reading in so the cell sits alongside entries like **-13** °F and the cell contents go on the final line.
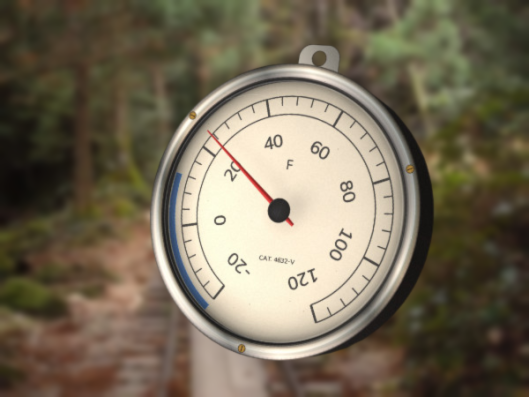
**24** °F
